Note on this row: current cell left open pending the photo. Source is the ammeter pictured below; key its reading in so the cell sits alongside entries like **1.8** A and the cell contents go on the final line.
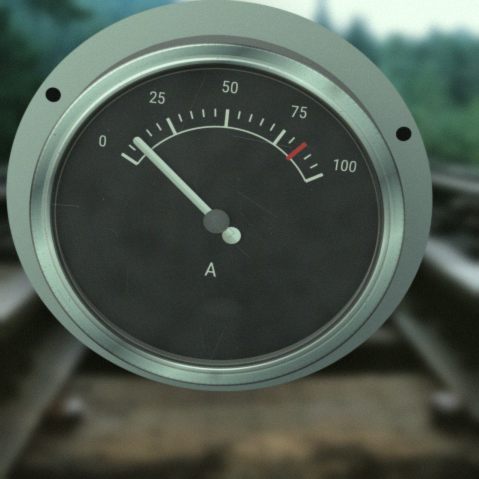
**10** A
